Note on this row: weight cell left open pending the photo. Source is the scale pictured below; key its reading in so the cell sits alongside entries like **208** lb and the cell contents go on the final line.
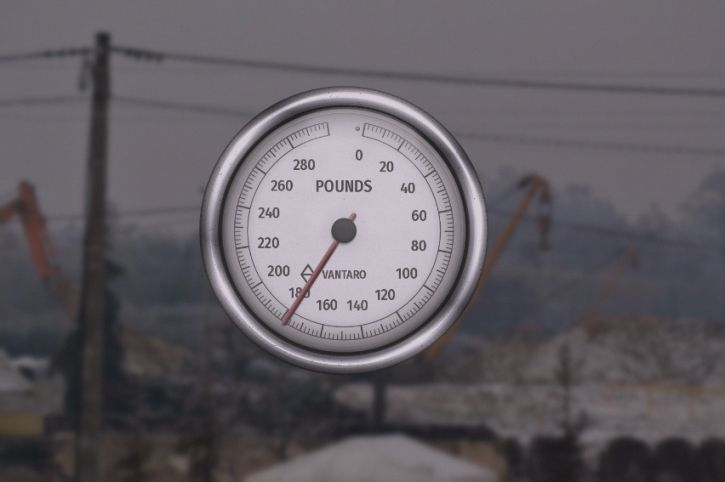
**178** lb
